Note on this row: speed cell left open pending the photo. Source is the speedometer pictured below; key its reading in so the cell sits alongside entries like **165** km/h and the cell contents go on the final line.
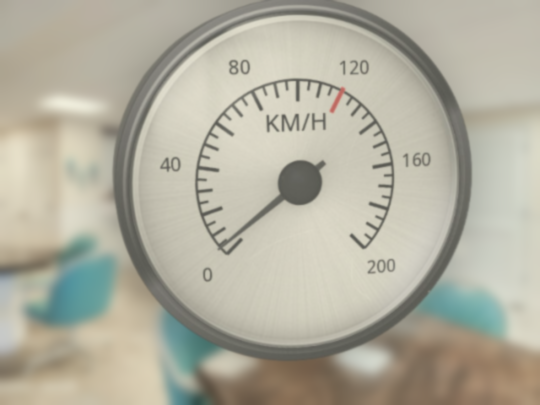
**5** km/h
